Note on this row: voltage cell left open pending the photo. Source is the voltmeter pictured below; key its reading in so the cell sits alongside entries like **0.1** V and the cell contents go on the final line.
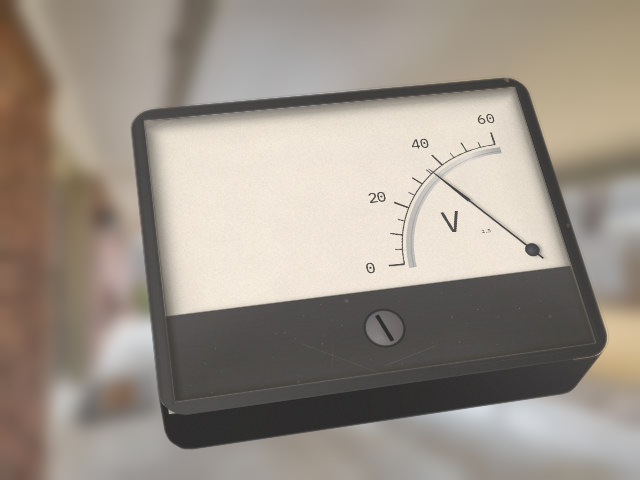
**35** V
